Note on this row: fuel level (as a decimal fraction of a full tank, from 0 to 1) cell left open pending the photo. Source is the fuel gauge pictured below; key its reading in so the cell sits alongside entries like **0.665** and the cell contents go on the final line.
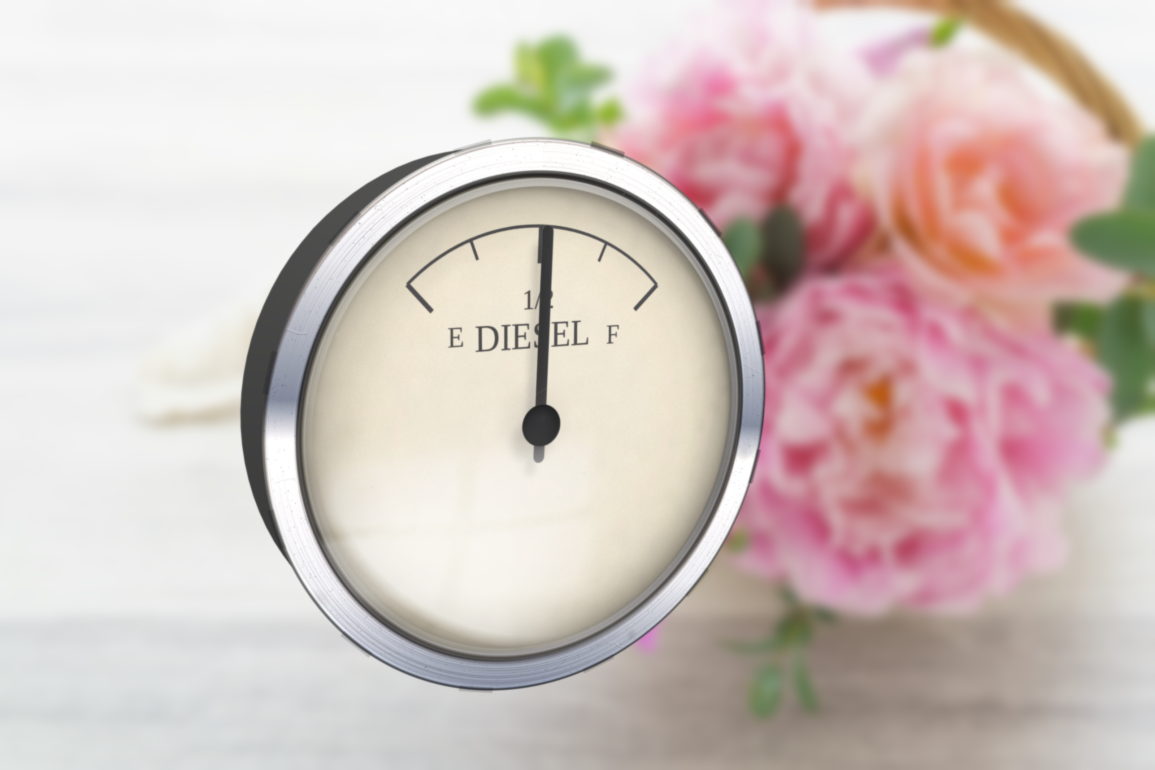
**0.5**
